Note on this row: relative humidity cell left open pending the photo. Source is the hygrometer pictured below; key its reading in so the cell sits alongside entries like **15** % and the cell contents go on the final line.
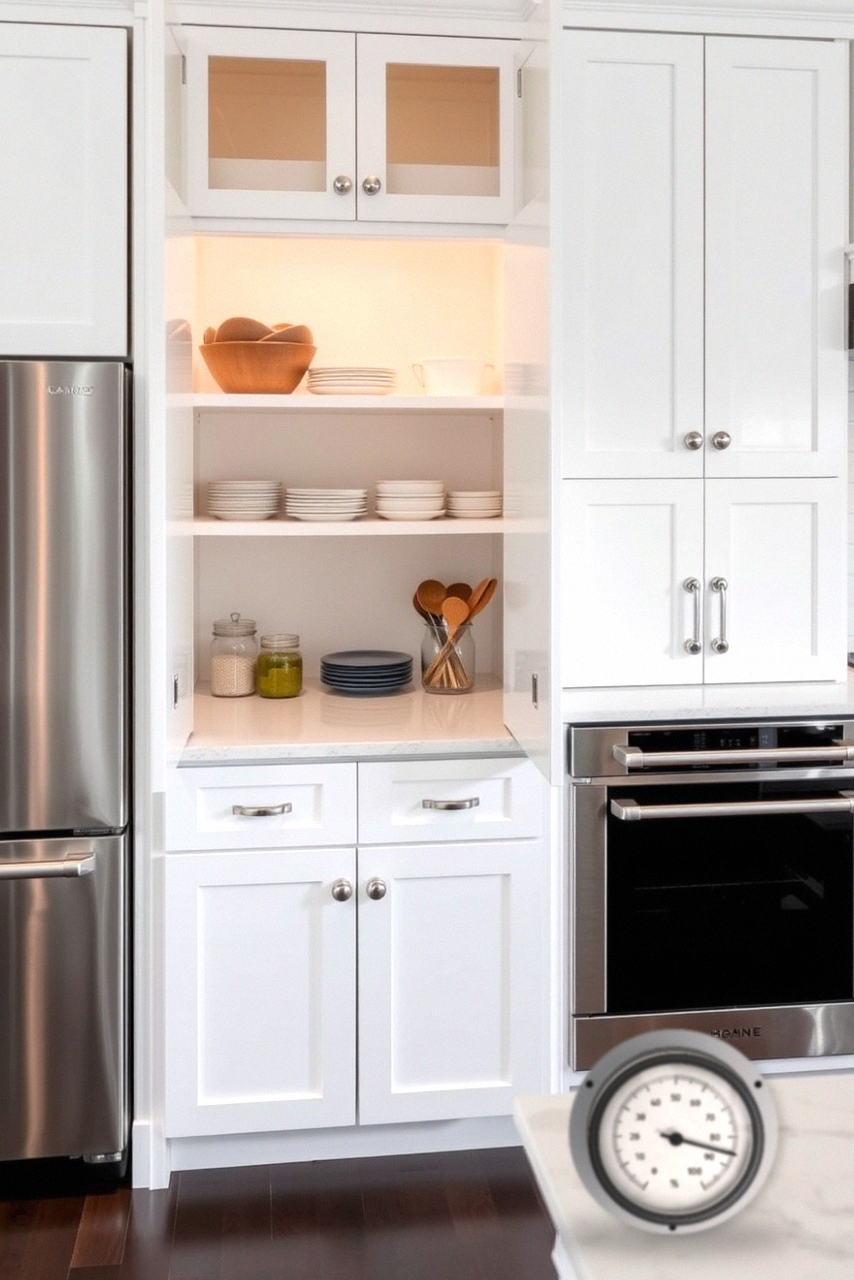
**85** %
